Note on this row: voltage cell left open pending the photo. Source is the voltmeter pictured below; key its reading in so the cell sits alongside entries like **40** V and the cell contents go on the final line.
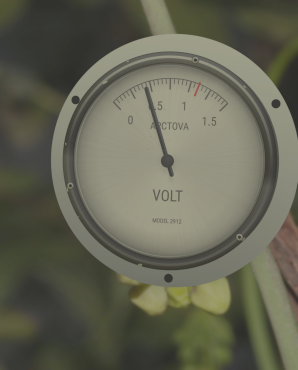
**0.45** V
